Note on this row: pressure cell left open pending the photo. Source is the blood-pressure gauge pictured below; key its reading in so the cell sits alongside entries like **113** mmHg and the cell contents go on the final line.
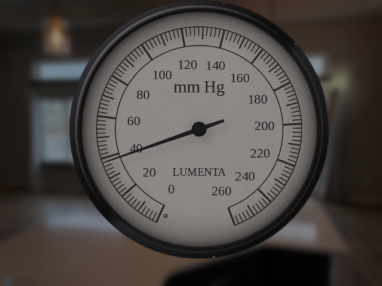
**38** mmHg
